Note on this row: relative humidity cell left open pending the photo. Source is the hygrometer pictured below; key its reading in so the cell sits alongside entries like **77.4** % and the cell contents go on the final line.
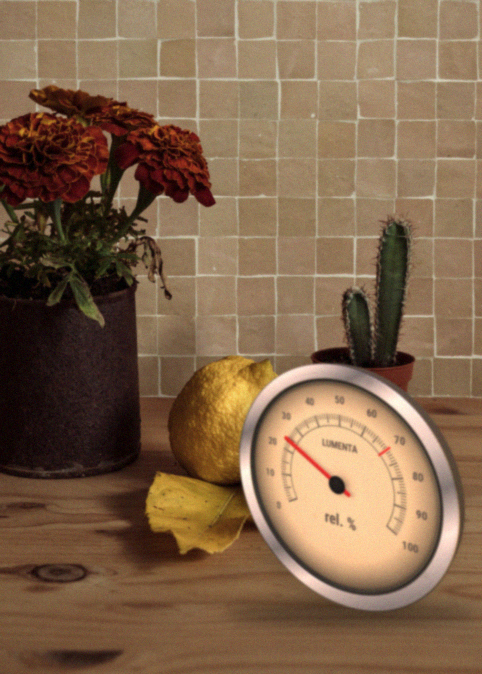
**25** %
